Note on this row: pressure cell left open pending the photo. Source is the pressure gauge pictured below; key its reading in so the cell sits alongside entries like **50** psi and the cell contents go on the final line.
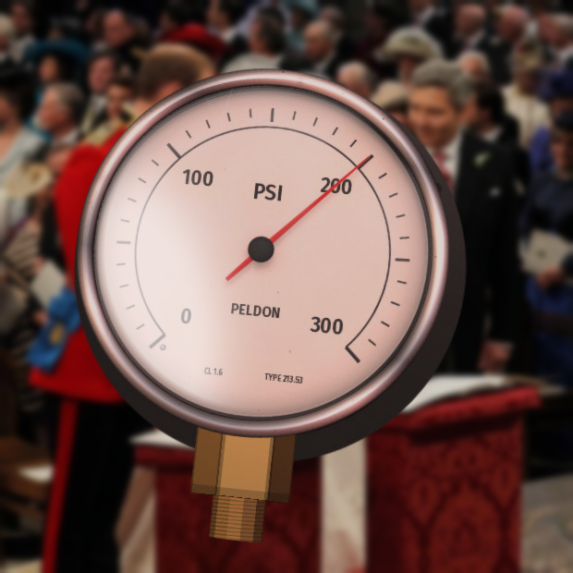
**200** psi
